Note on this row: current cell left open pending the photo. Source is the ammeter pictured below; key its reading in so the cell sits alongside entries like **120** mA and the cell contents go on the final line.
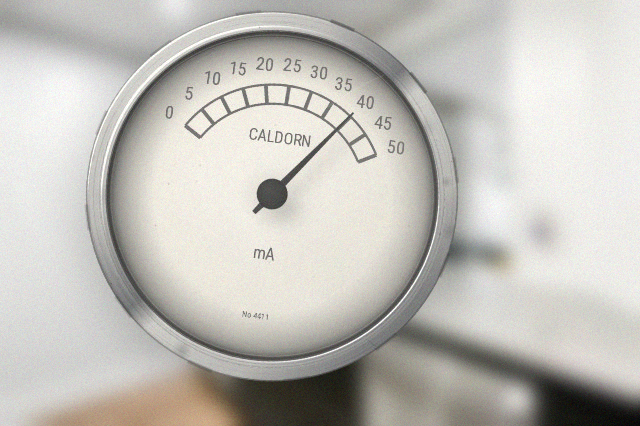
**40** mA
